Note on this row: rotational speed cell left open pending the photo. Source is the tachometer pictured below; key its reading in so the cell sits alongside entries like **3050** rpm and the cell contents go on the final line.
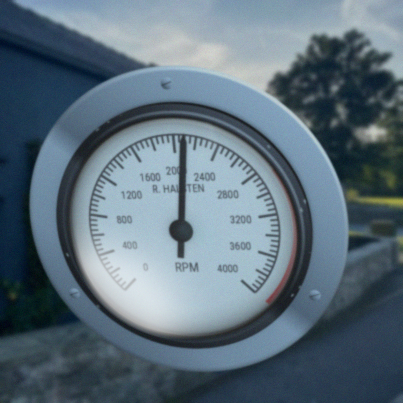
**2100** rpm
